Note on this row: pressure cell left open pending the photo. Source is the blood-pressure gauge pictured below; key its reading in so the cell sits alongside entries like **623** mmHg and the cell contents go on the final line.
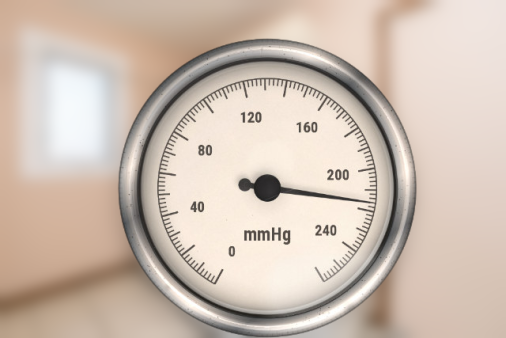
**216** mmHg
